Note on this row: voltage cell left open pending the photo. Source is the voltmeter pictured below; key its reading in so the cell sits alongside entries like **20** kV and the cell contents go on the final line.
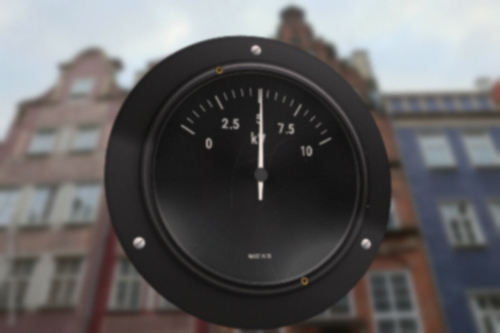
**5** kV
